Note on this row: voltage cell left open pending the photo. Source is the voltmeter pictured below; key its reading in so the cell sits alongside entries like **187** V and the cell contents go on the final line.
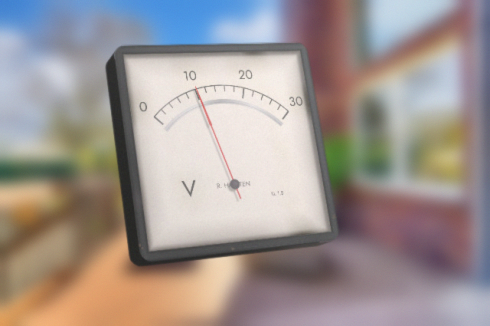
**10** V
